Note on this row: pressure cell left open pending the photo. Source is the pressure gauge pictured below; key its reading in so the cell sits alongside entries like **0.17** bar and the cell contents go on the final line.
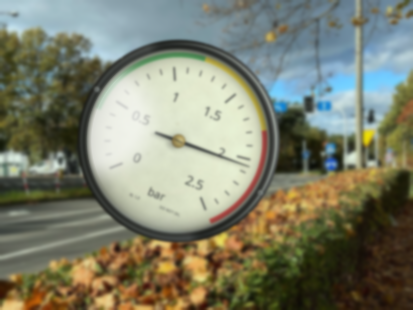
**2.05** bar
